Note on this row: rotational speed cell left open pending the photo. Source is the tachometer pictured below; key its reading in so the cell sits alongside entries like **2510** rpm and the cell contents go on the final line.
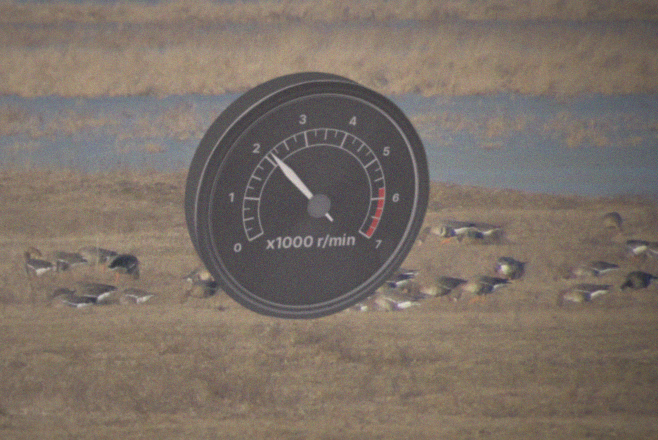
**2125** rpm
